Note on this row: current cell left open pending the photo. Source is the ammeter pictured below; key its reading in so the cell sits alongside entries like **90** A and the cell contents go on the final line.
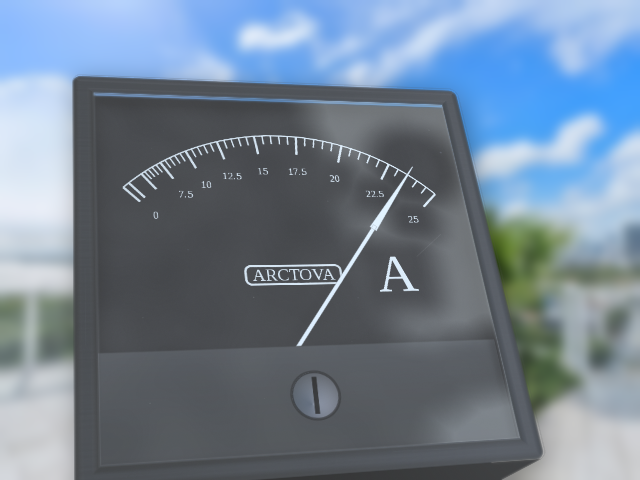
**23.5** A
